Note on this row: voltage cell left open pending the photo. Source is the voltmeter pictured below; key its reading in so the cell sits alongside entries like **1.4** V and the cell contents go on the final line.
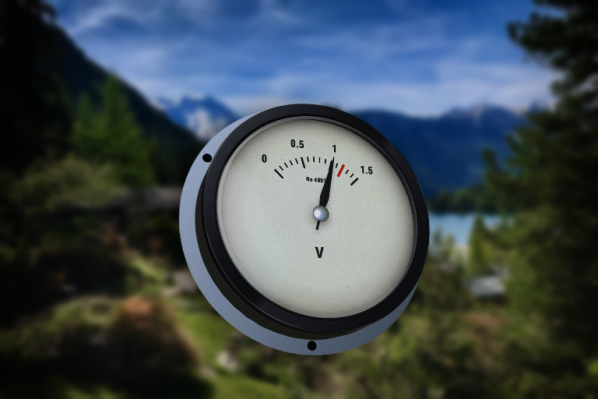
**1** V
